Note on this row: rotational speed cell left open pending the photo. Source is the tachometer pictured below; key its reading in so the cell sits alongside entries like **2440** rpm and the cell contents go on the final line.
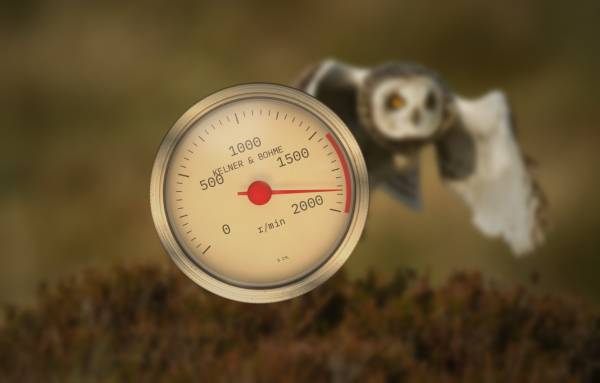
**1875** rpm
